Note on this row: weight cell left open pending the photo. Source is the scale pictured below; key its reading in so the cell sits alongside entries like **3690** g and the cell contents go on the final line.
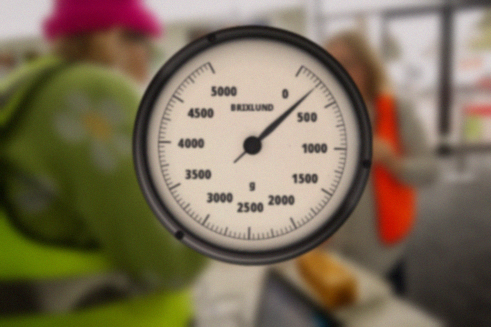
**250** g
